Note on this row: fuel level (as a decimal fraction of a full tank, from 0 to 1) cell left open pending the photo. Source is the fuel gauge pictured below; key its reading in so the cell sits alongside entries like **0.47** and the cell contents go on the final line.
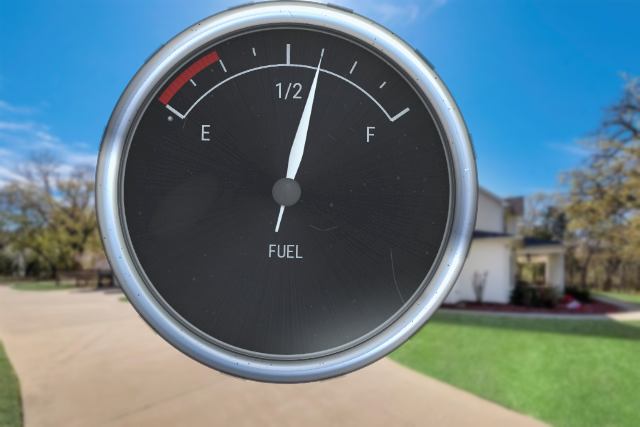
**0.625**
